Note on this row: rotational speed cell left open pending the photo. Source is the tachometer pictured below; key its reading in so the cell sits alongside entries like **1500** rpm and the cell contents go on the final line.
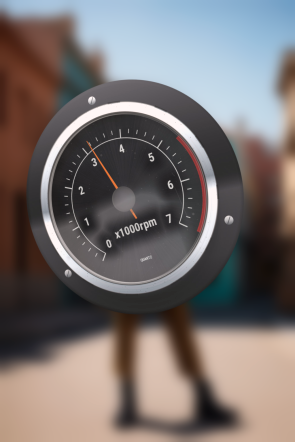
**3200** rpm
